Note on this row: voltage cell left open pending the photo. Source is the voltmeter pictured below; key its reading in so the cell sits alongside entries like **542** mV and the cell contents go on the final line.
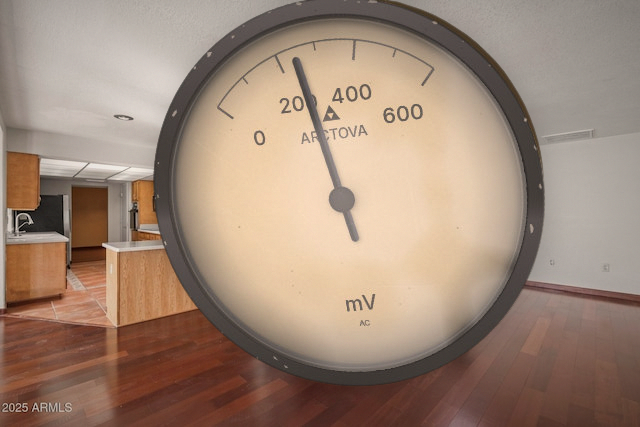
**250** mV
